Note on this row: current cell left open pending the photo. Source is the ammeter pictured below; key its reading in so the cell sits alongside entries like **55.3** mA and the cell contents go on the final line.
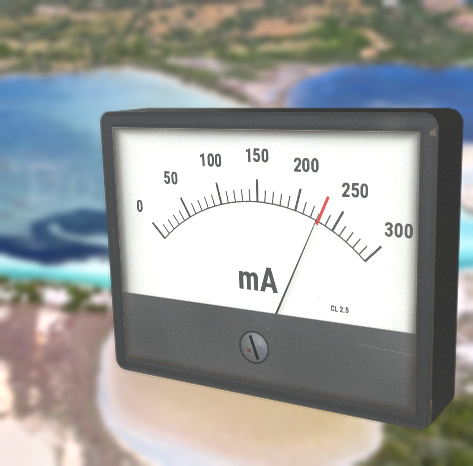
**230** mA
